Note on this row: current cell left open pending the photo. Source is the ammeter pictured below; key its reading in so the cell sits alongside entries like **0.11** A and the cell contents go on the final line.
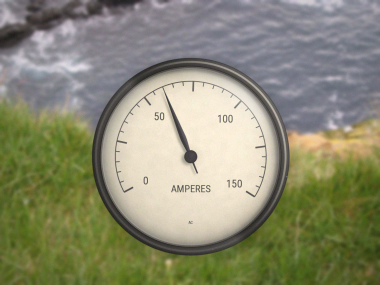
**60** A
